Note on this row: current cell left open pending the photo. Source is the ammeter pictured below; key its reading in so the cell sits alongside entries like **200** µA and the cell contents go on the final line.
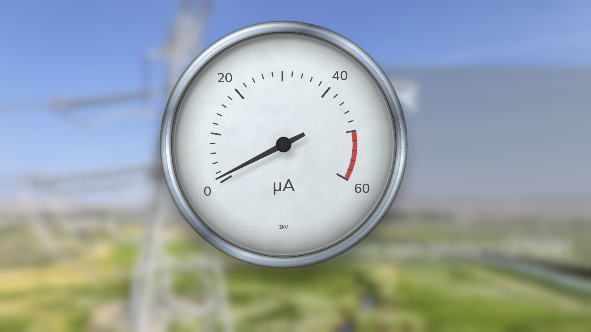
**1** µA
